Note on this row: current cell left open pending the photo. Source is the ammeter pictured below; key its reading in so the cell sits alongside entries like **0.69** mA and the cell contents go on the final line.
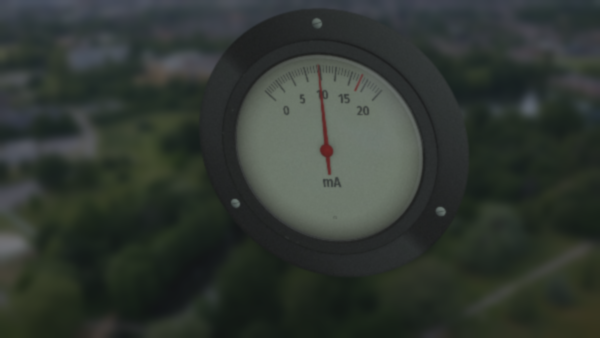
**10** mA
